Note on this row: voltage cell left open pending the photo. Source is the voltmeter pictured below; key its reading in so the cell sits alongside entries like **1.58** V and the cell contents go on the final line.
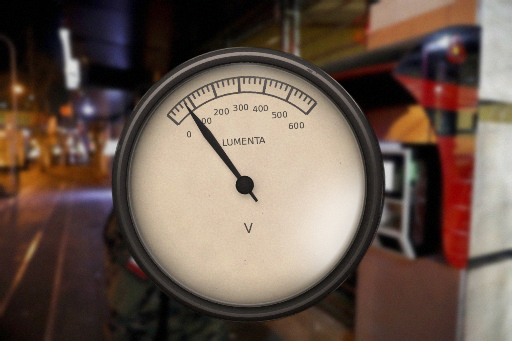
**80** V
